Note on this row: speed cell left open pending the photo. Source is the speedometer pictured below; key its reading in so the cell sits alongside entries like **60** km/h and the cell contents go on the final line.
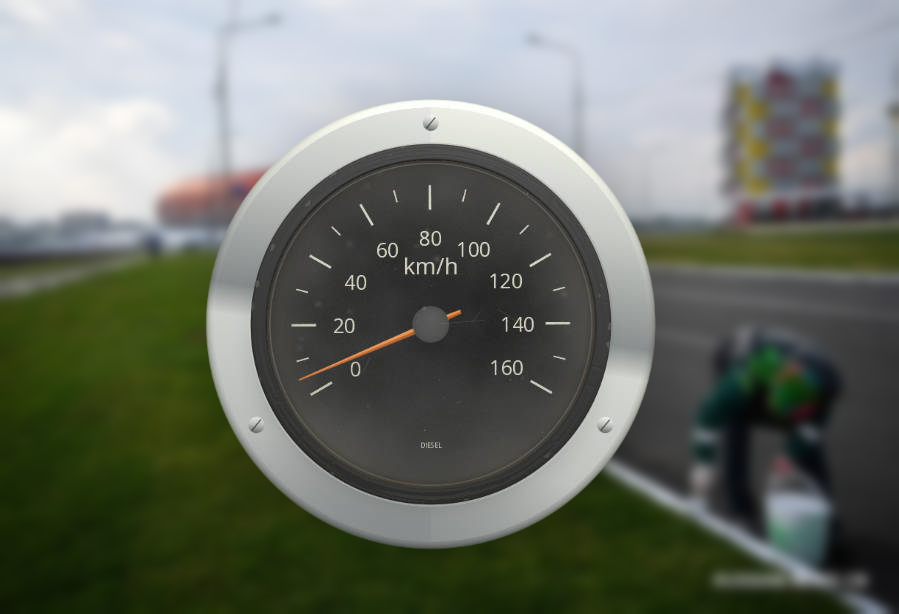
**5** km/h
